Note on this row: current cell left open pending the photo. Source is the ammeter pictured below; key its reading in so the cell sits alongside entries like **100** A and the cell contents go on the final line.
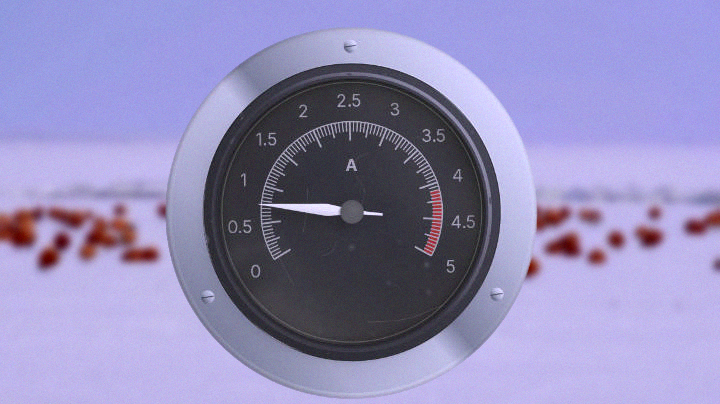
**0.75** A
